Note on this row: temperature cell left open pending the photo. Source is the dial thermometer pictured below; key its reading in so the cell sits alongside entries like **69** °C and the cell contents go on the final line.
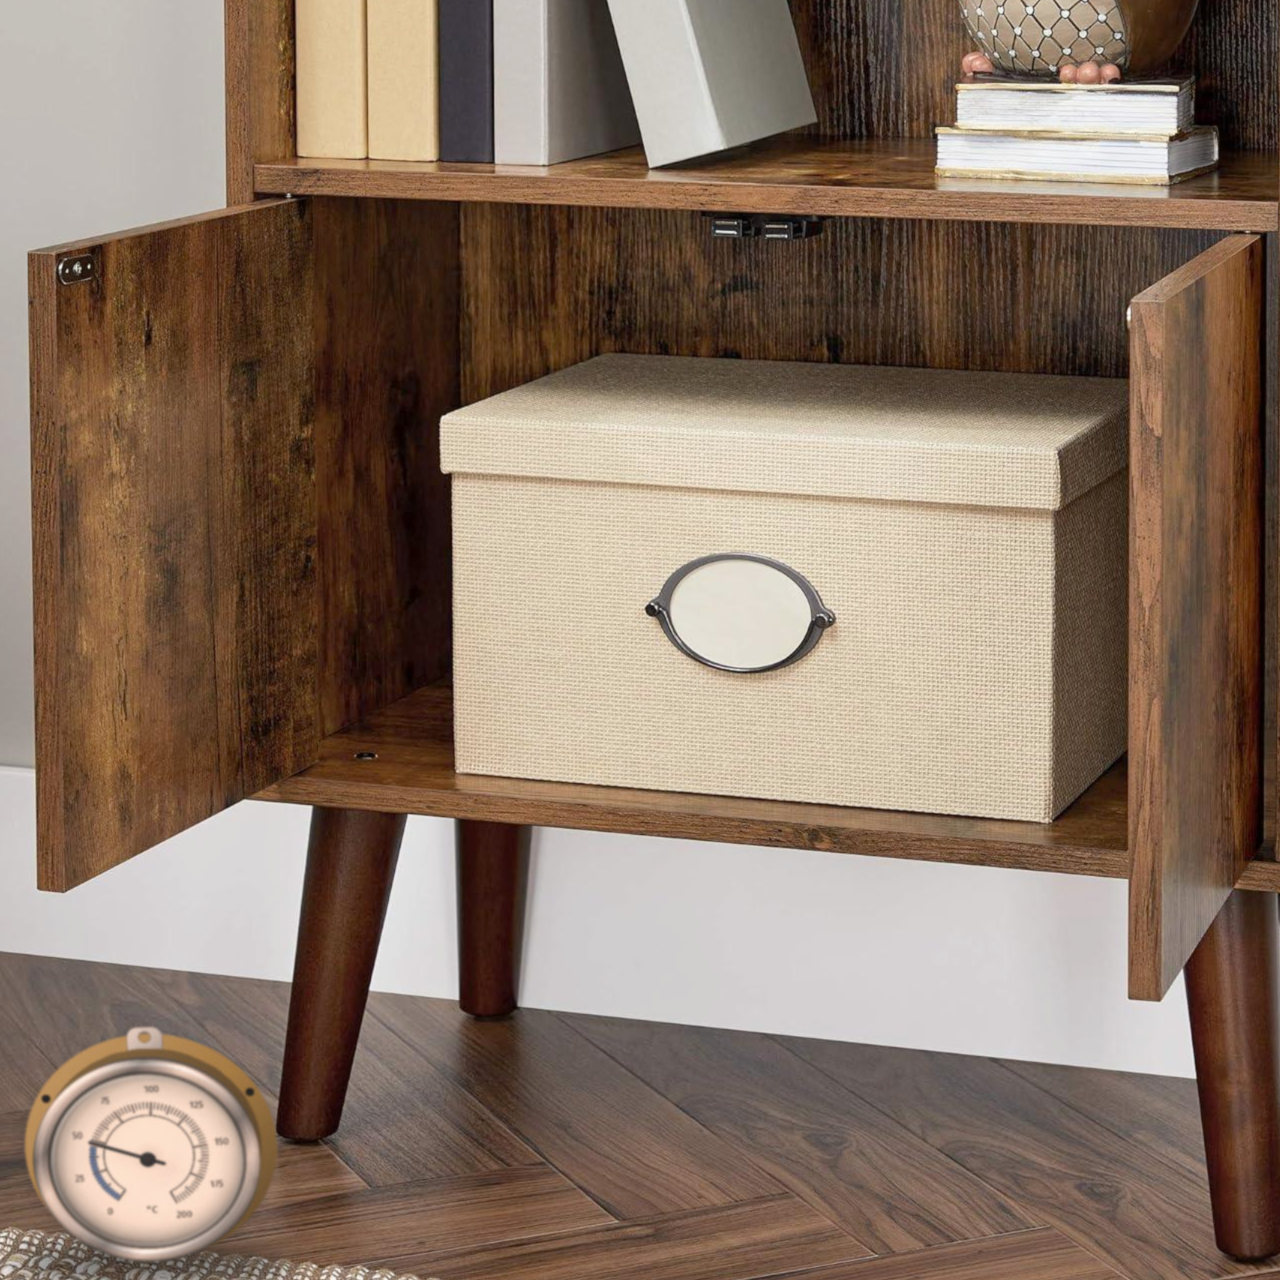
**50** °C
